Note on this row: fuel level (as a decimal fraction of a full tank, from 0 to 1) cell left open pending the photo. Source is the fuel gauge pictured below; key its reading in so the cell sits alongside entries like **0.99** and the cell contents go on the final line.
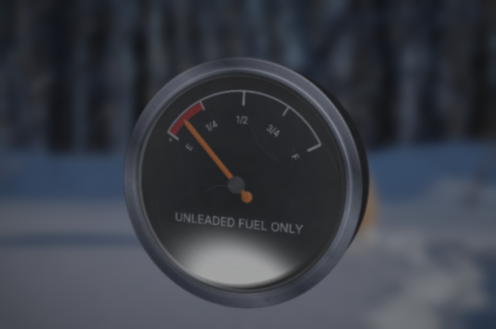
**0.125**
